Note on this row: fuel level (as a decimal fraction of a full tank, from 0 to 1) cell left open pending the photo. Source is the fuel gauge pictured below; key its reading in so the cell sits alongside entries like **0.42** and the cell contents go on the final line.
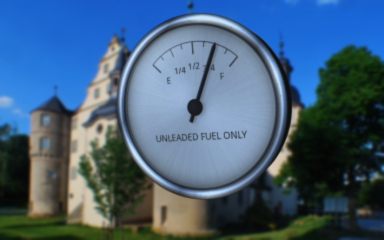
**0.75**
